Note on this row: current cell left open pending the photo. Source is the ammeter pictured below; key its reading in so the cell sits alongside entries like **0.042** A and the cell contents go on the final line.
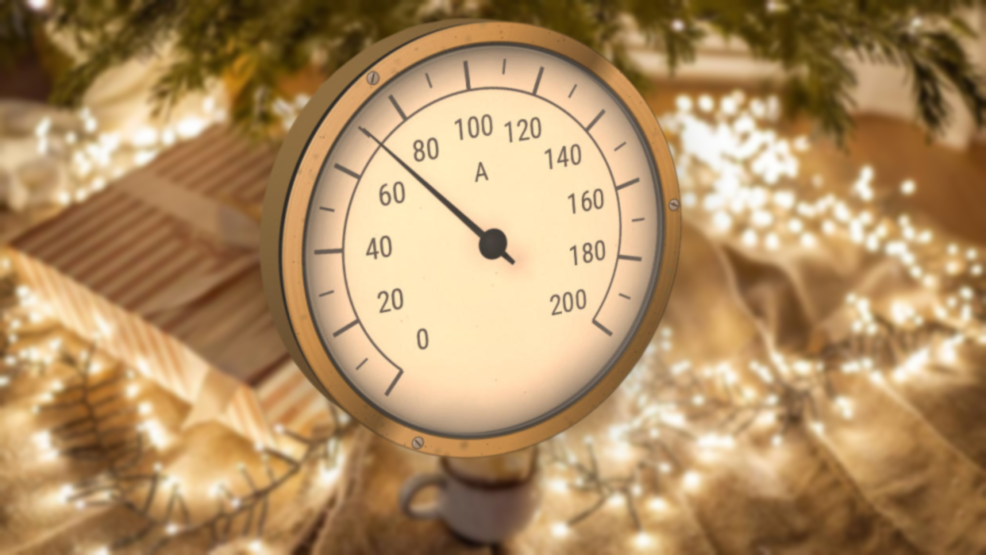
**70** A
